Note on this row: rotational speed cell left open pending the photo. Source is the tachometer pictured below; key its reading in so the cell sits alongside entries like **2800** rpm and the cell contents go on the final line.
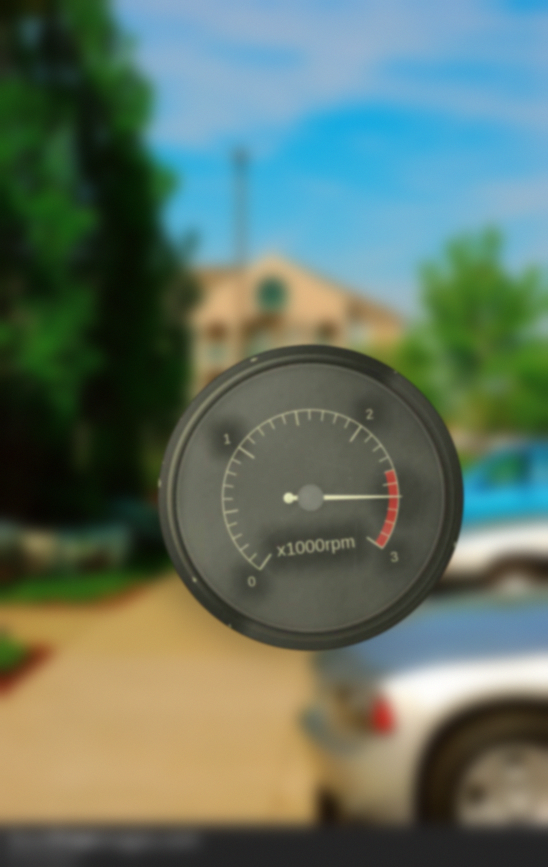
**2600** rpm
